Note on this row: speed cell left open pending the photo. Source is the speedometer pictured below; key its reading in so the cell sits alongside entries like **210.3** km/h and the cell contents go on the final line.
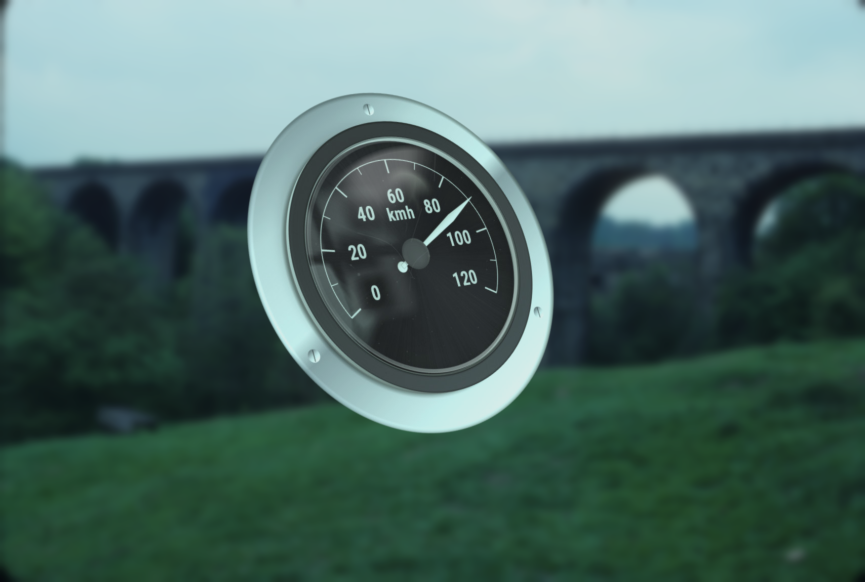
**90** km/h
